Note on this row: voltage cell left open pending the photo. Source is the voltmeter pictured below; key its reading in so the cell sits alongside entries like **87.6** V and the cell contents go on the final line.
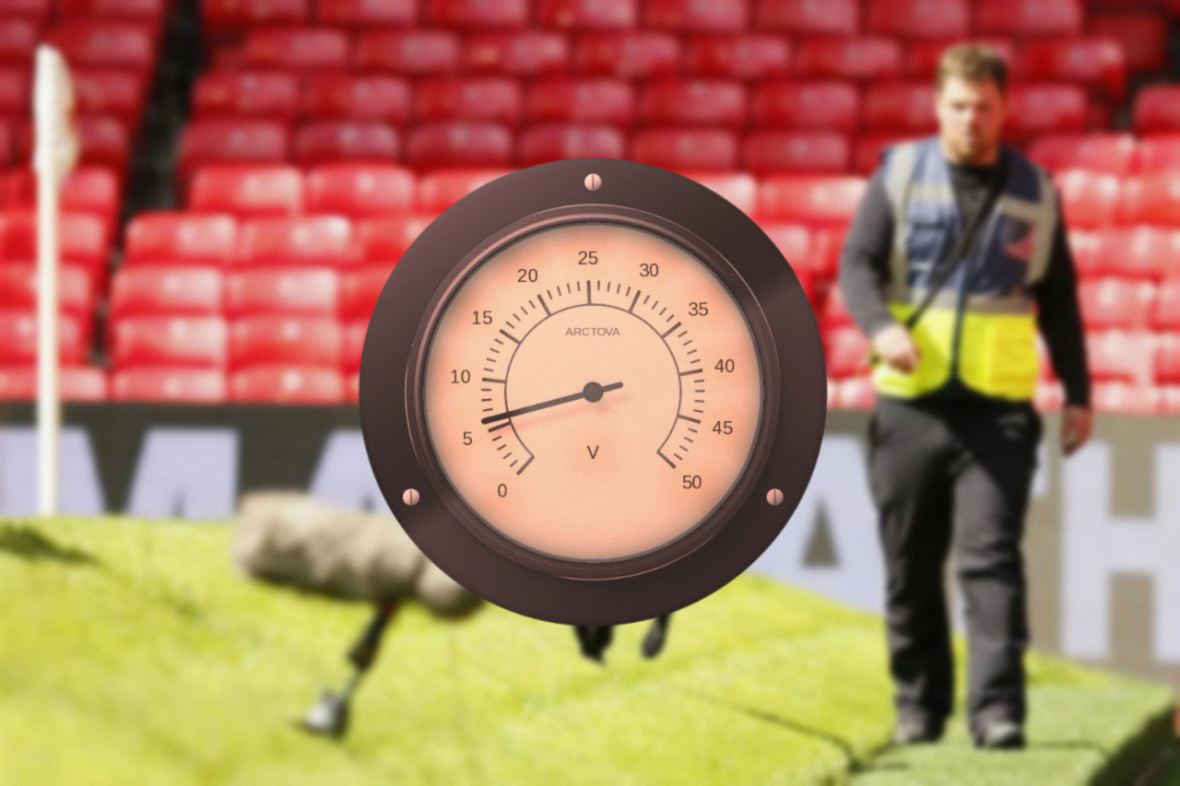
**6** V
